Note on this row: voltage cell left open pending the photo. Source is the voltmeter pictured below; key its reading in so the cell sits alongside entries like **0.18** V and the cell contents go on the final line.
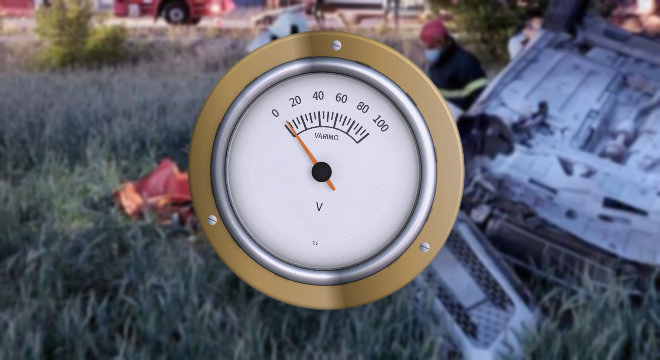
**5** V
